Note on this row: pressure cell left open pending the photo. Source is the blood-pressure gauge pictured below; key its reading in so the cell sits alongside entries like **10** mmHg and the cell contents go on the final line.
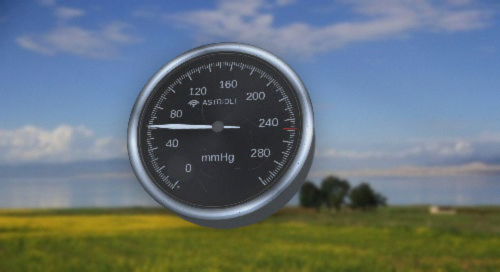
**60** mmHg
